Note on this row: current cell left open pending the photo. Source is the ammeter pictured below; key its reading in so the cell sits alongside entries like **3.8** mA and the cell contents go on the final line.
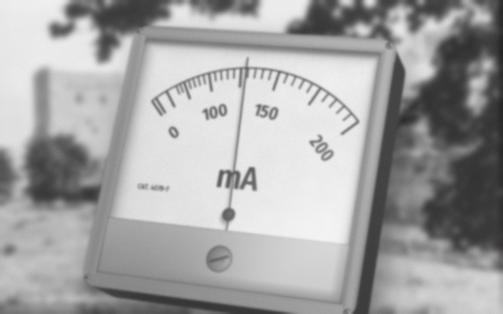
**130** mA
